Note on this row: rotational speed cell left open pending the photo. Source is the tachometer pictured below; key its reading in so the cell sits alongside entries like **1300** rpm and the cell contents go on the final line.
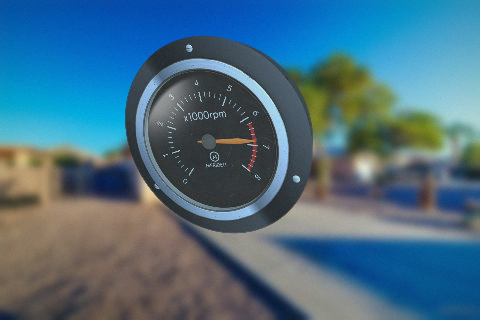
**6800** rpm
